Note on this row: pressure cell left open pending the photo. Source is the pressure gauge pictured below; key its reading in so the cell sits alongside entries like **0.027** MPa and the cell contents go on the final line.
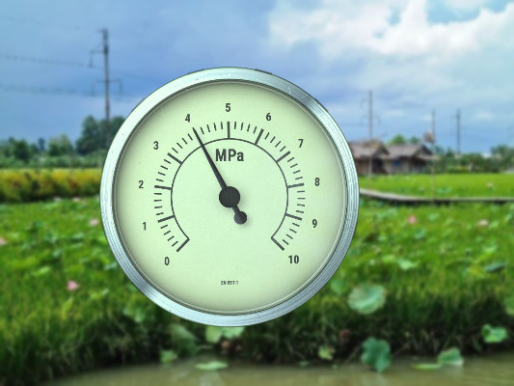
**4** MPa
